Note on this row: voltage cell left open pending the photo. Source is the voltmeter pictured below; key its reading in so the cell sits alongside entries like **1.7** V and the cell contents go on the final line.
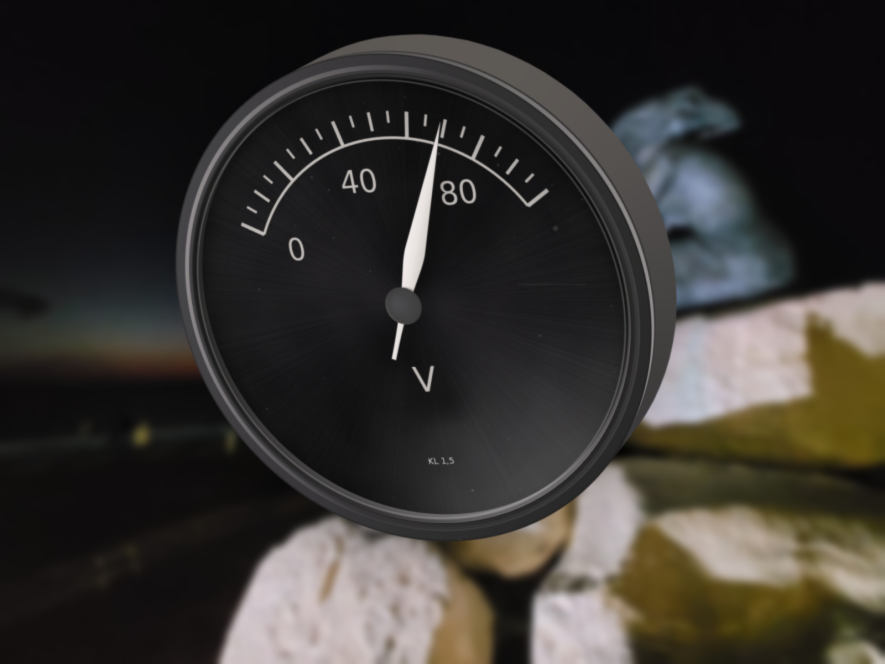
**70** V
